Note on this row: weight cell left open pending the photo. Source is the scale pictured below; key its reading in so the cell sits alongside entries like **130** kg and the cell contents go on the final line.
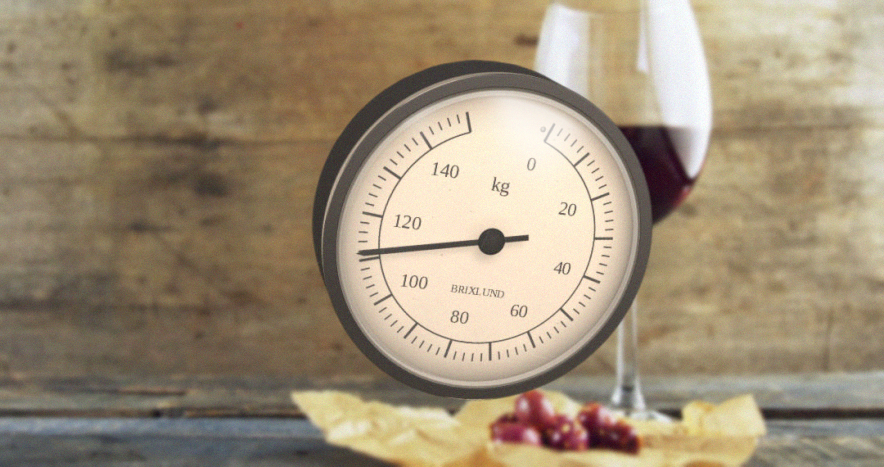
**112** kg
